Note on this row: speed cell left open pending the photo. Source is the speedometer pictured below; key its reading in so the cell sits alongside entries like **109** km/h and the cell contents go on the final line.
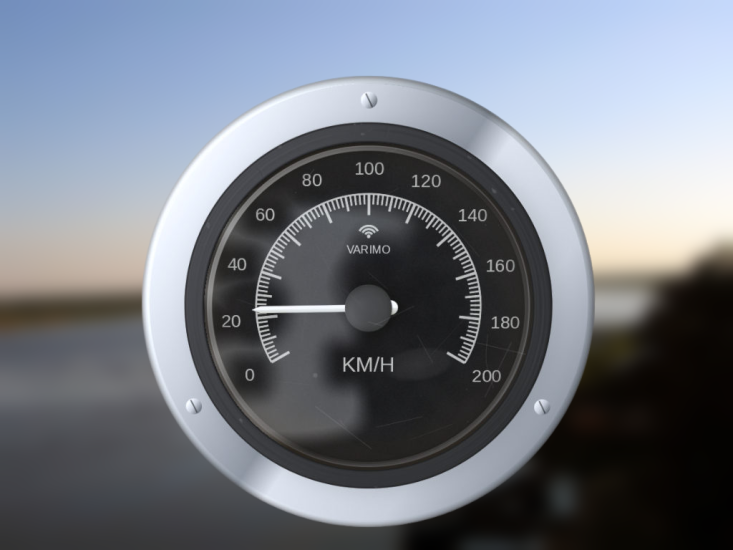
**24** km/h
